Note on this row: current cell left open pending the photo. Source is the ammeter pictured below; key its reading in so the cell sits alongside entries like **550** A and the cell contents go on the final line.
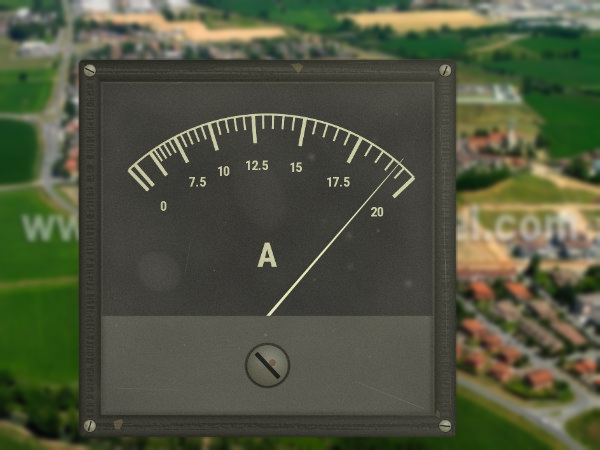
**19.25** A
